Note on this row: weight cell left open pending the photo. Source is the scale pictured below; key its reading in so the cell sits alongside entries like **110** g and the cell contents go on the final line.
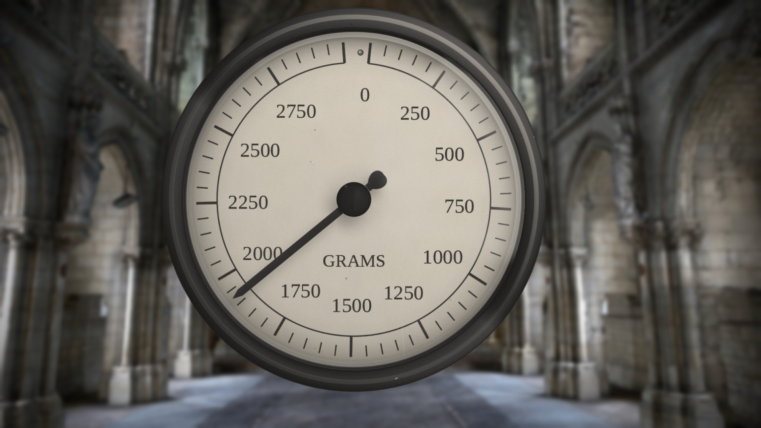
**1925** g
